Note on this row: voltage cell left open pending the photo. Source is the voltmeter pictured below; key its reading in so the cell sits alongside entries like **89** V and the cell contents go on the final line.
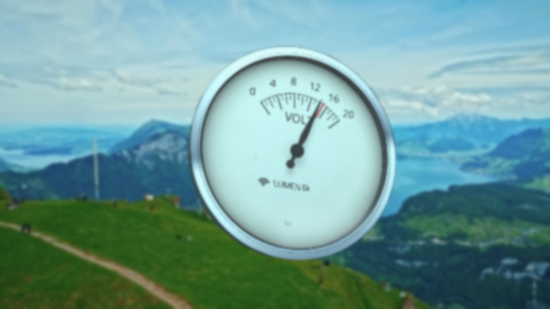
**14** V
